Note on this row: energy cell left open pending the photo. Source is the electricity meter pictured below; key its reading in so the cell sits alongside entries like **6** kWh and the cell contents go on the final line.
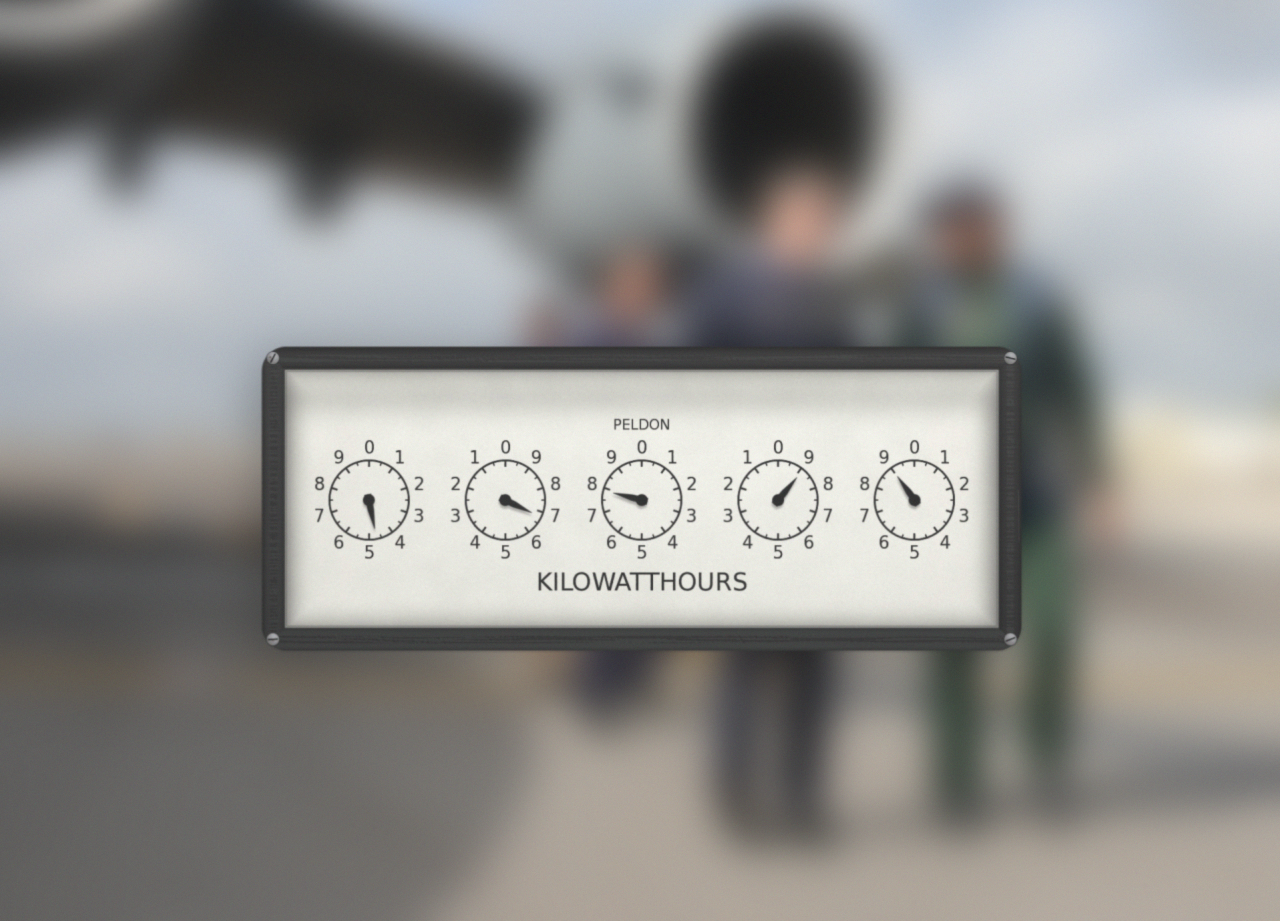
**46789** kWh
